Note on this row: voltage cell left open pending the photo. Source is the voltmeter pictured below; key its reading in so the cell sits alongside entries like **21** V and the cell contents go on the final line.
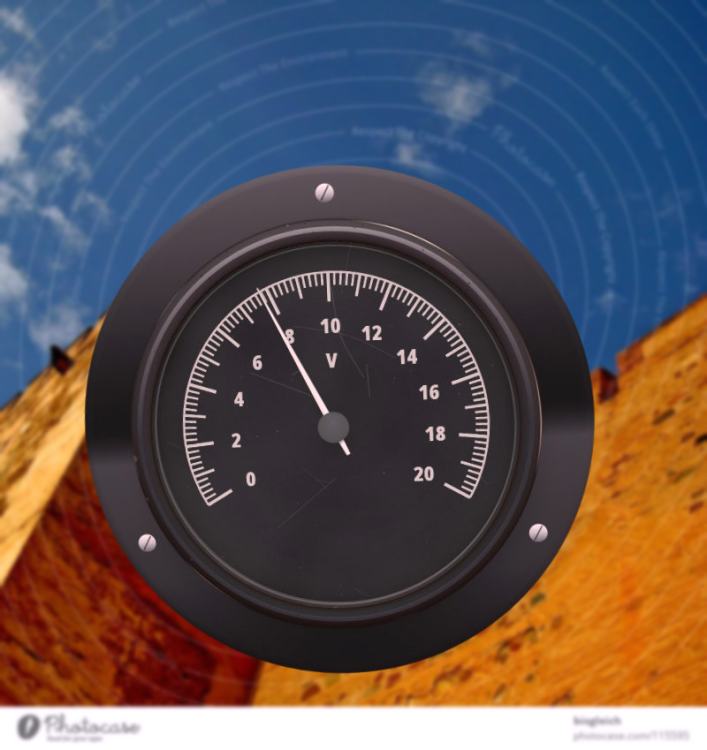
**7.8** V
